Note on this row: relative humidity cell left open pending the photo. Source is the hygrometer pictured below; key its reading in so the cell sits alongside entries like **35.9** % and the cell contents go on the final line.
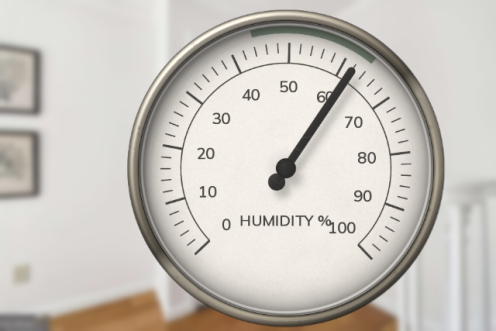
**62** %
